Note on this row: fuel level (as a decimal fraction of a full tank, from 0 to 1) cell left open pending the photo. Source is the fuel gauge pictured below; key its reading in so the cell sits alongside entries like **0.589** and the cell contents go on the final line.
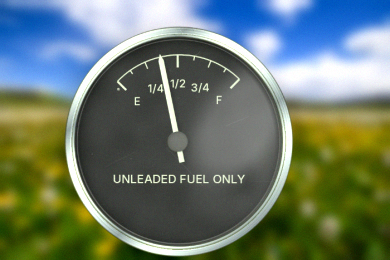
**0.375**
